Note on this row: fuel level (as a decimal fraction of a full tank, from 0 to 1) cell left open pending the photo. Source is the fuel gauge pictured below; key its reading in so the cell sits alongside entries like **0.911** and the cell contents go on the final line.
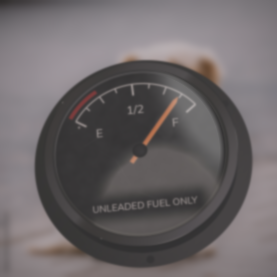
**0.875**
